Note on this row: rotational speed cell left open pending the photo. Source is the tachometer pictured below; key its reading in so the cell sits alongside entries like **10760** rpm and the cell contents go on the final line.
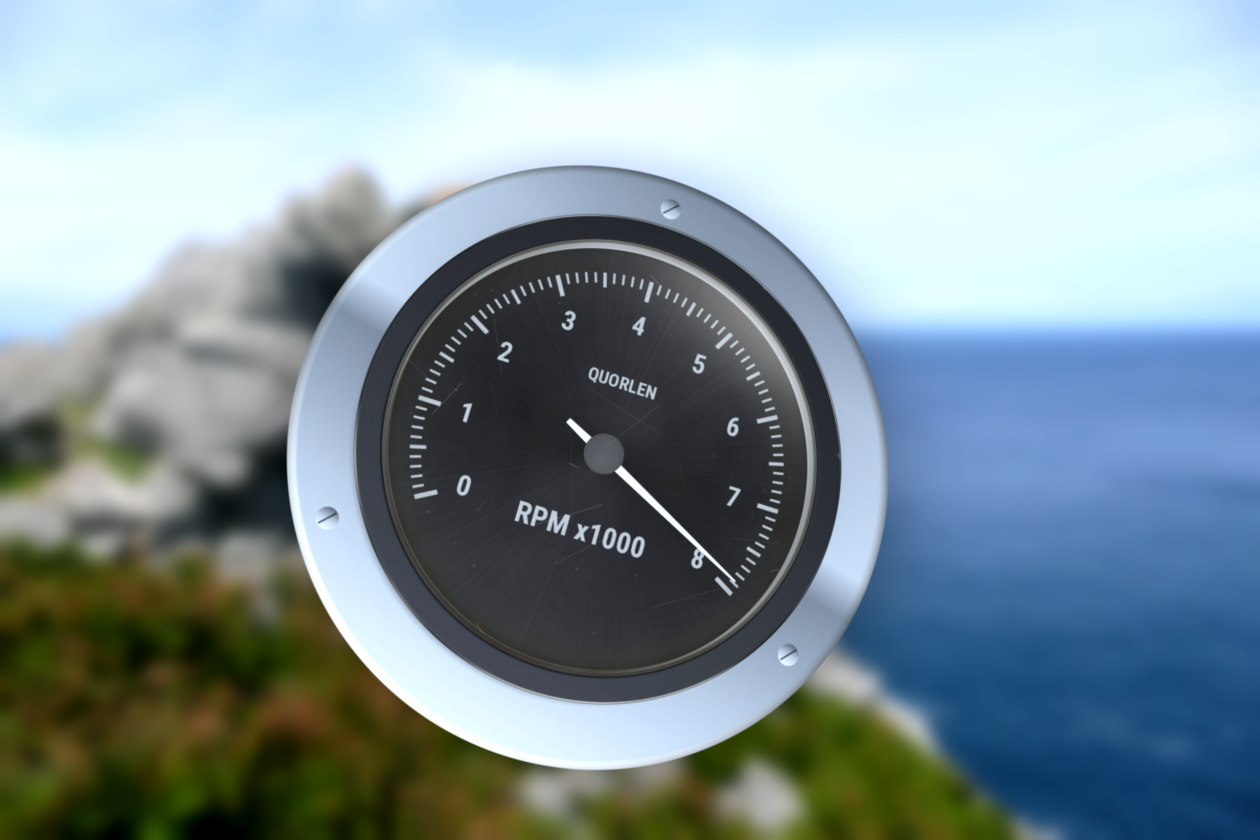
**7900** rpm
